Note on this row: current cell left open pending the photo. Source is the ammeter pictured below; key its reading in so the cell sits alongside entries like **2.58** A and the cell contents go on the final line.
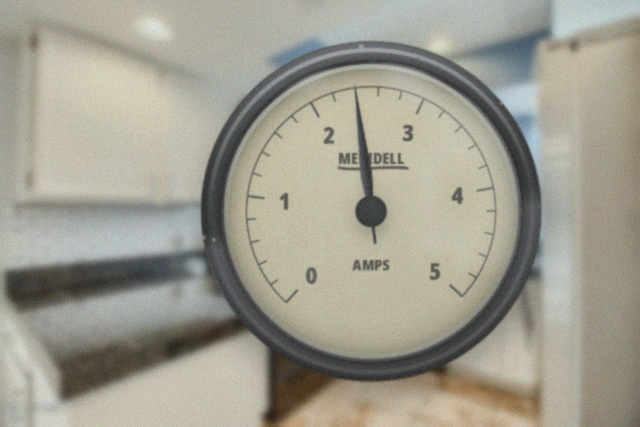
**2.4** A
